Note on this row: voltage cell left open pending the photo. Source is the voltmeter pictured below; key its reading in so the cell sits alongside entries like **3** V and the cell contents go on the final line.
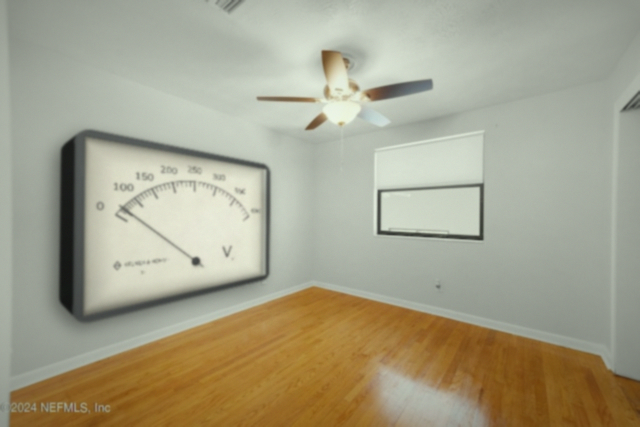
**50** V
